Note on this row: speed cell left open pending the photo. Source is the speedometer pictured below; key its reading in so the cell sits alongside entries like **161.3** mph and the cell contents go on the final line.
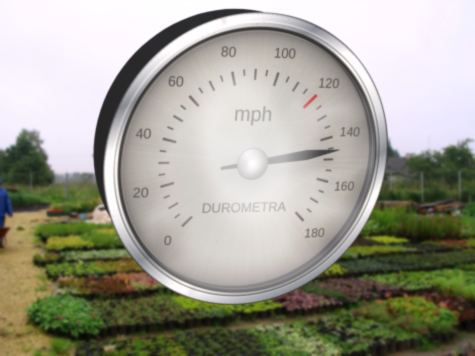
**145** mph
